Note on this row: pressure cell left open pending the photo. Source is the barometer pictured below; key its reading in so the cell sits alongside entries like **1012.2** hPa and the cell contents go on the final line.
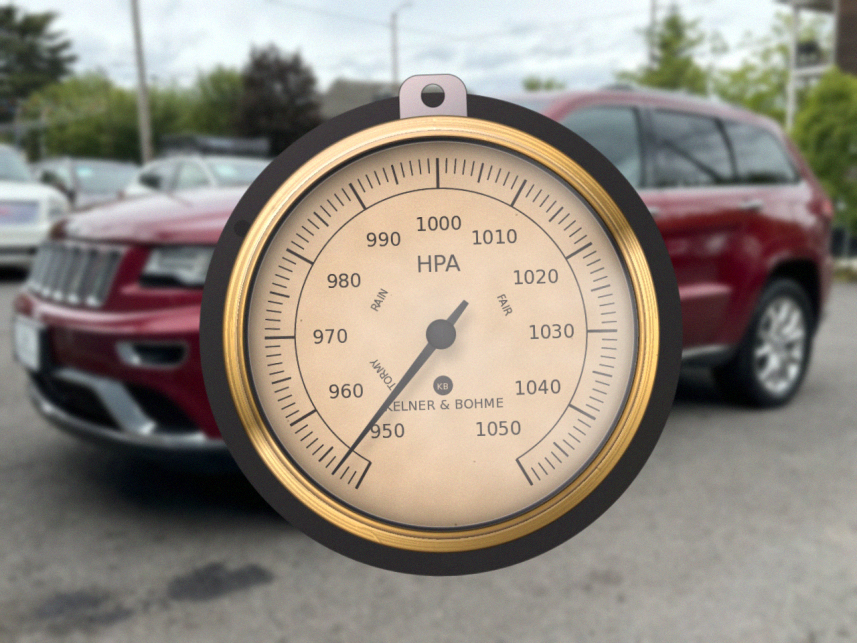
**953** hPa
